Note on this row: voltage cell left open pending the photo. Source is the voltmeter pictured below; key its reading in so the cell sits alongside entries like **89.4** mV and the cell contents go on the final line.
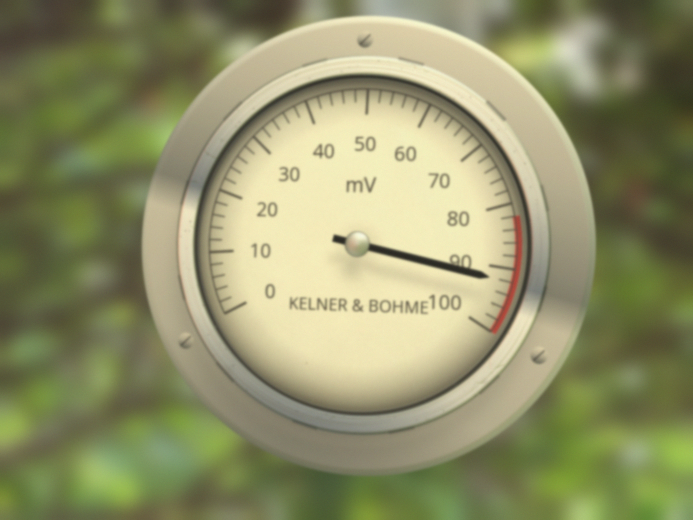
**92** mV
